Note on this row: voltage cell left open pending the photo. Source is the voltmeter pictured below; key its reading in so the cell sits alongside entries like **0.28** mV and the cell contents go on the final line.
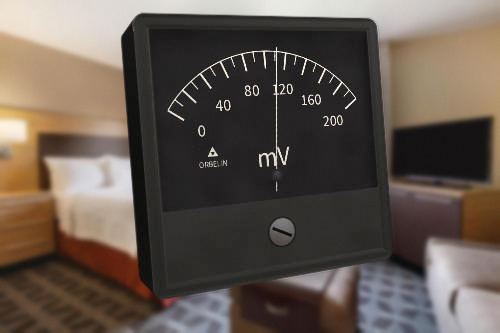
**110** mV
